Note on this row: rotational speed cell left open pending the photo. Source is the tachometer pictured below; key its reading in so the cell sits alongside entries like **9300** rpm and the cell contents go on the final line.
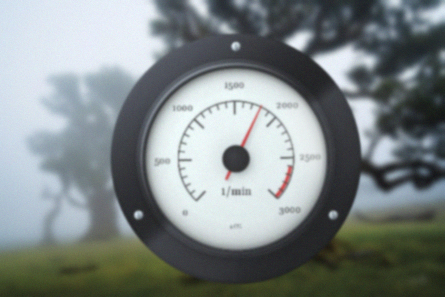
**1800** rpm
